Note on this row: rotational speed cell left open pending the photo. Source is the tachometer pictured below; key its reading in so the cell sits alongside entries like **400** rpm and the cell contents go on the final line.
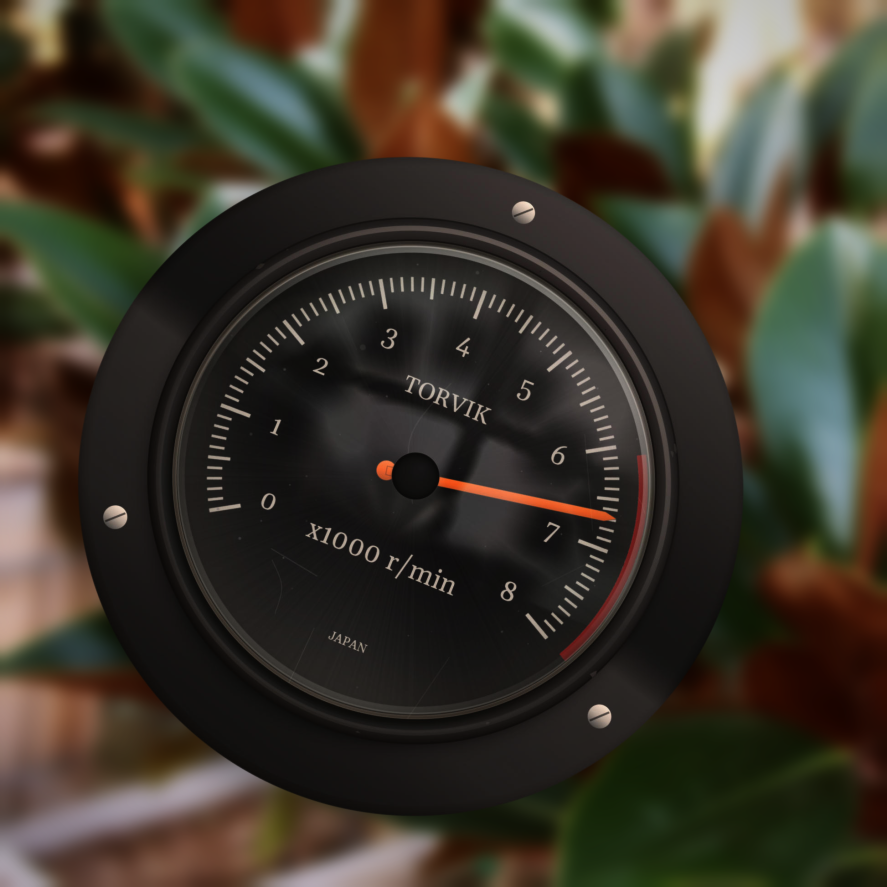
**6700** rpm
